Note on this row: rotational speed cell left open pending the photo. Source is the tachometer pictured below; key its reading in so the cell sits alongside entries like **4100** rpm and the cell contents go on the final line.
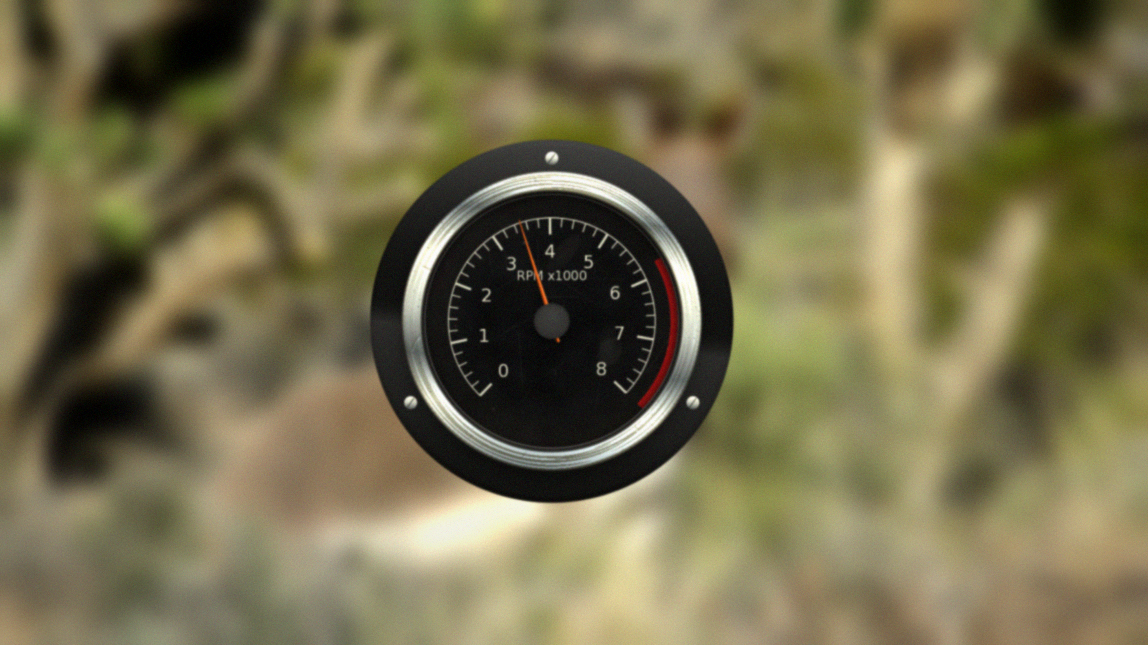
**3500** rpm
